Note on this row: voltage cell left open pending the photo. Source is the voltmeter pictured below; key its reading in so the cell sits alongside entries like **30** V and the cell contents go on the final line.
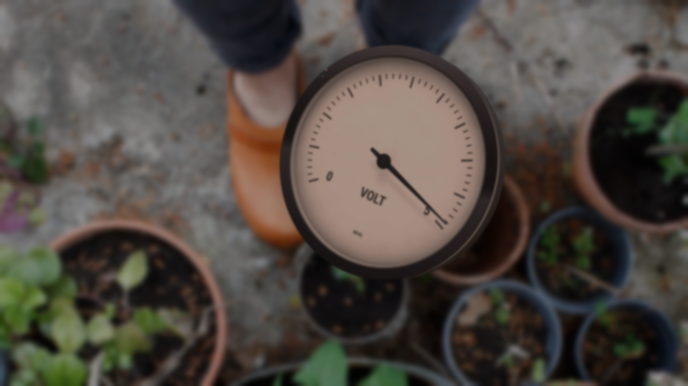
**4.9** V
